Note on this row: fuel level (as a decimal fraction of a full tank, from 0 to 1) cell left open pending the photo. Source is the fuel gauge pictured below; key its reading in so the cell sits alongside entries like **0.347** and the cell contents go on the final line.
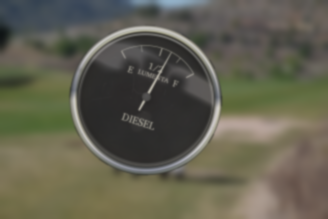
**0.625**
